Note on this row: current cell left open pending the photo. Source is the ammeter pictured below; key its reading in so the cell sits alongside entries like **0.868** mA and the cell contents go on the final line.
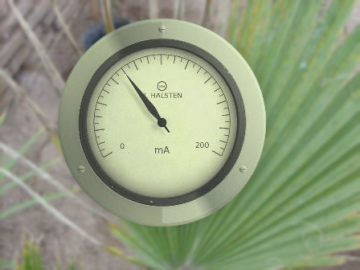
**70** mA
